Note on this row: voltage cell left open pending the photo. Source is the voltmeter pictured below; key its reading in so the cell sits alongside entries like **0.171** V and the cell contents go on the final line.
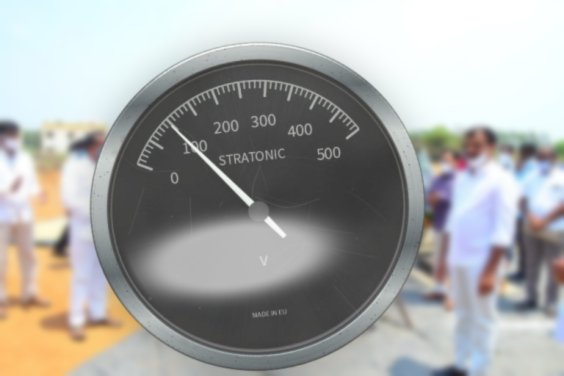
**100** V
